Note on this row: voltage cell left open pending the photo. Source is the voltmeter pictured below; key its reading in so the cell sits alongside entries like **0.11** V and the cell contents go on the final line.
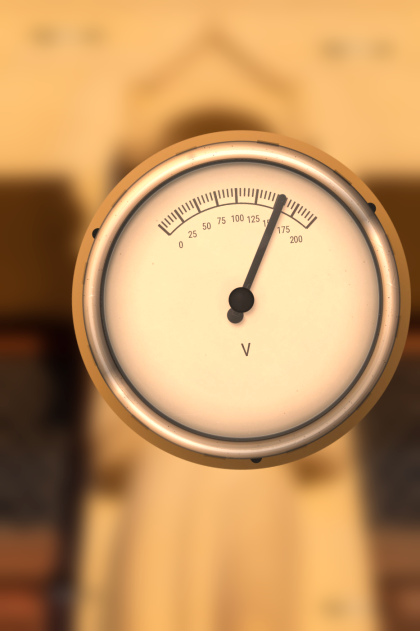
**155** V
